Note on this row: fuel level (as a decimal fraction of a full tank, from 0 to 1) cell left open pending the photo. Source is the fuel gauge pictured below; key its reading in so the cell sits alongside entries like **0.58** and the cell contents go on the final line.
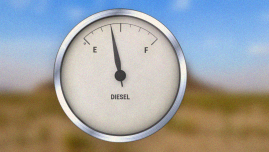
**0.375**
